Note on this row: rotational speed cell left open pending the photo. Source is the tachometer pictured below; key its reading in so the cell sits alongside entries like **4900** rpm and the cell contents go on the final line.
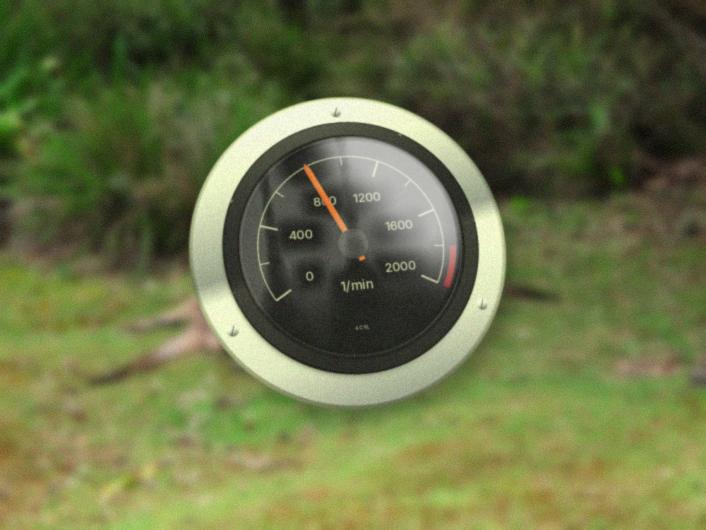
**800** rpm
